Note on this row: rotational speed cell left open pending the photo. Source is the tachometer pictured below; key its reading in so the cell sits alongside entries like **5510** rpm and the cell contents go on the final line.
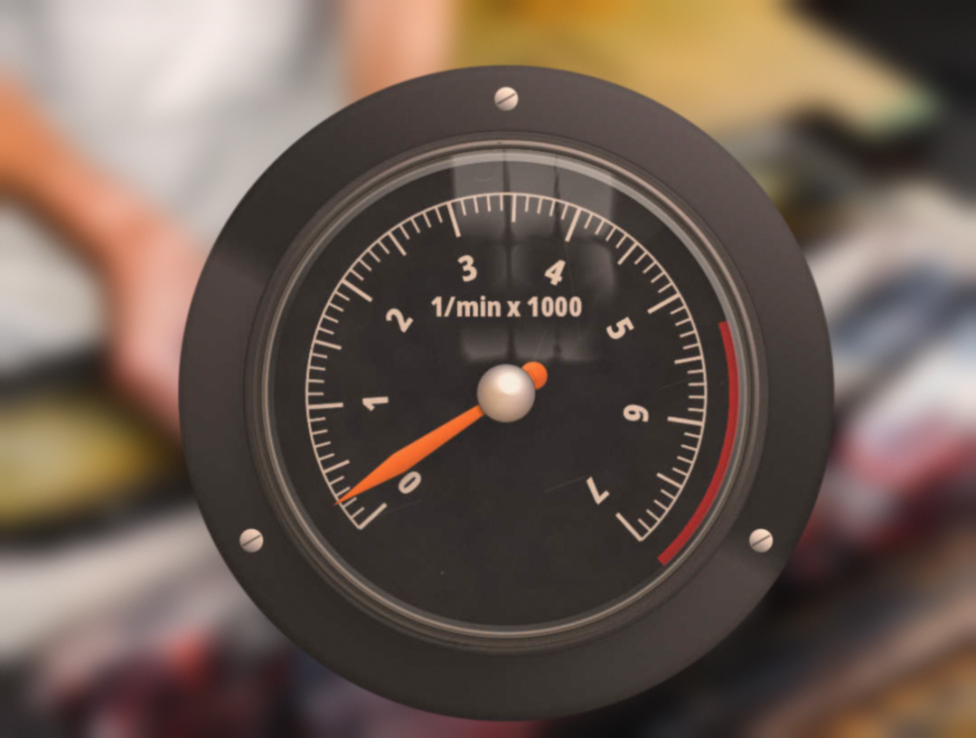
**250** rpm
